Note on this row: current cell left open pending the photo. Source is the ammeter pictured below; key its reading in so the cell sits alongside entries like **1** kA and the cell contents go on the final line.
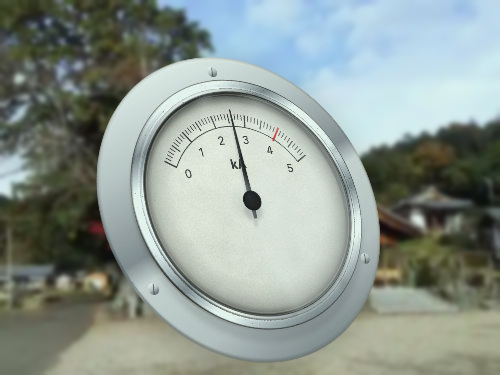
**2.5** kA
